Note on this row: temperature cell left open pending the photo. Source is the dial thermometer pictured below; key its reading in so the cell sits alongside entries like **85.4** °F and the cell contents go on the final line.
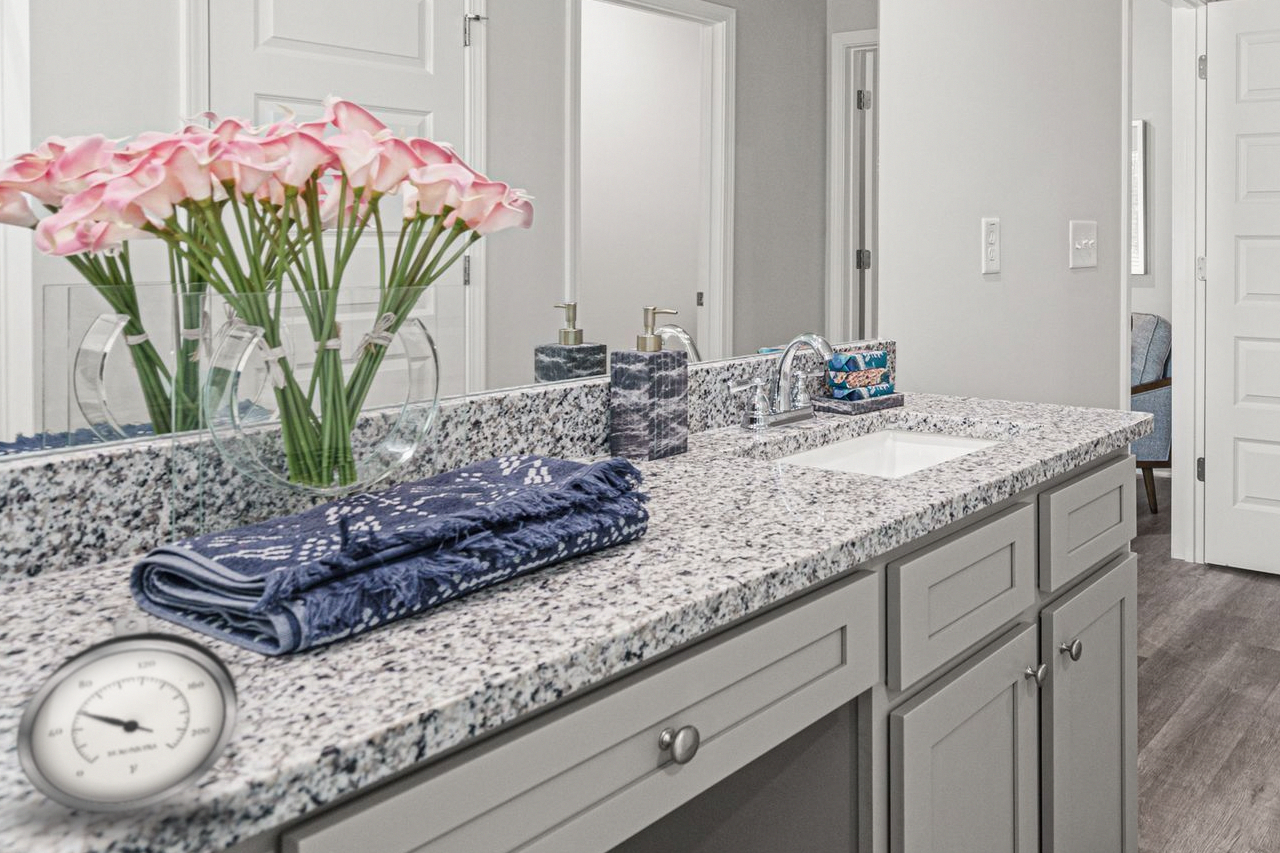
**60** °F
